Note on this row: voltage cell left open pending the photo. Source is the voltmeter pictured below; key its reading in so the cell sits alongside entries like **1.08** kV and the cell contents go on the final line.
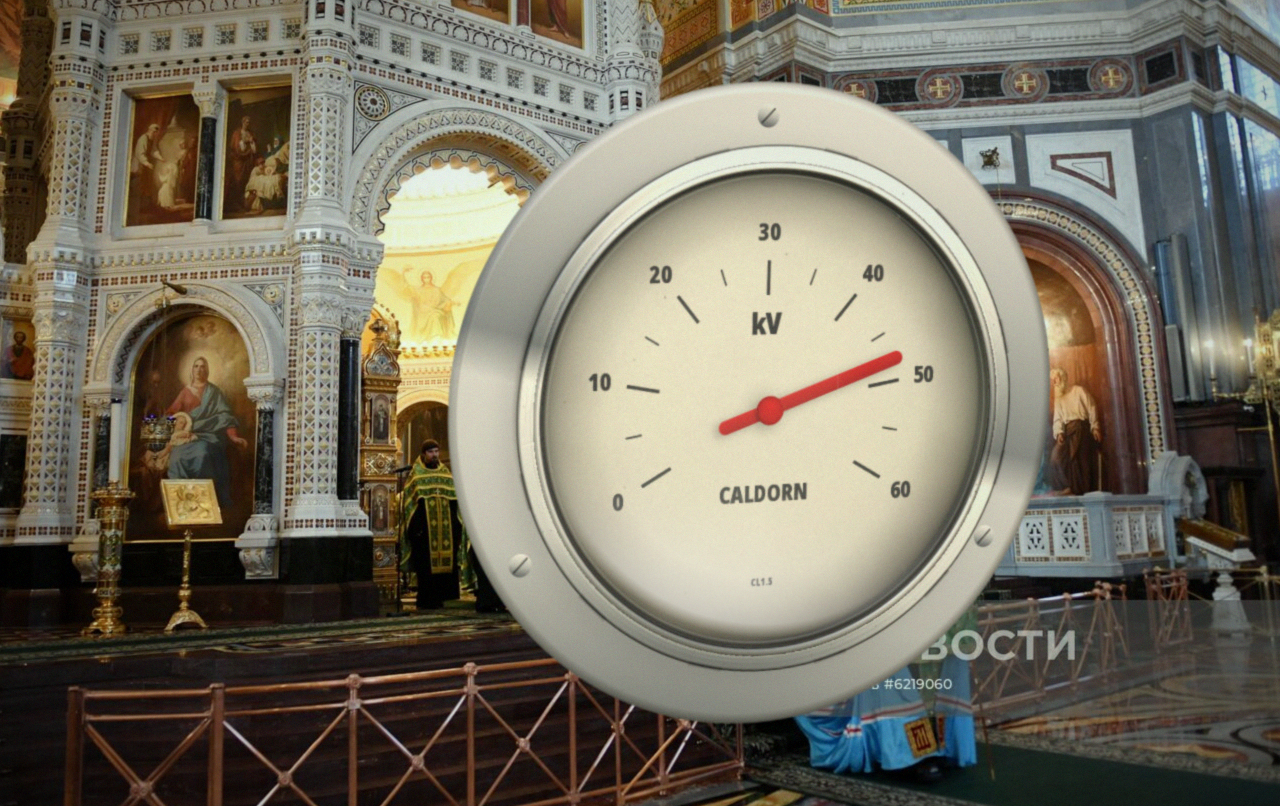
**47.5** kV
